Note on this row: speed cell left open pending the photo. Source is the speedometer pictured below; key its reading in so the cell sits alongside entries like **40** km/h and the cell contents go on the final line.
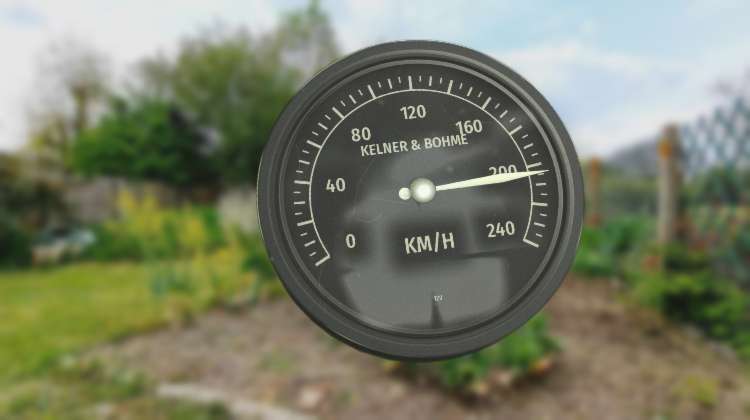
**205** km/h
